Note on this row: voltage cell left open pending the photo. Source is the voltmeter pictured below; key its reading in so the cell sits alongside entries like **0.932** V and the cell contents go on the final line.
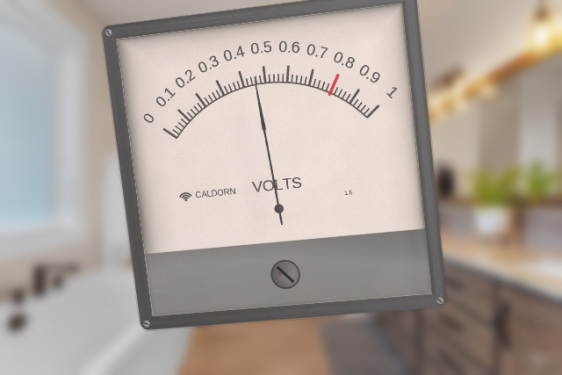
**0.46** V
